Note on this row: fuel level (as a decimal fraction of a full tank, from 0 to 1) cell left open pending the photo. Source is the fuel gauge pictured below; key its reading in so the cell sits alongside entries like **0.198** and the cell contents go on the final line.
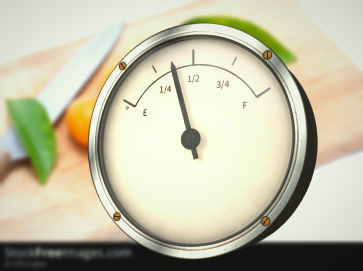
**0.375**
